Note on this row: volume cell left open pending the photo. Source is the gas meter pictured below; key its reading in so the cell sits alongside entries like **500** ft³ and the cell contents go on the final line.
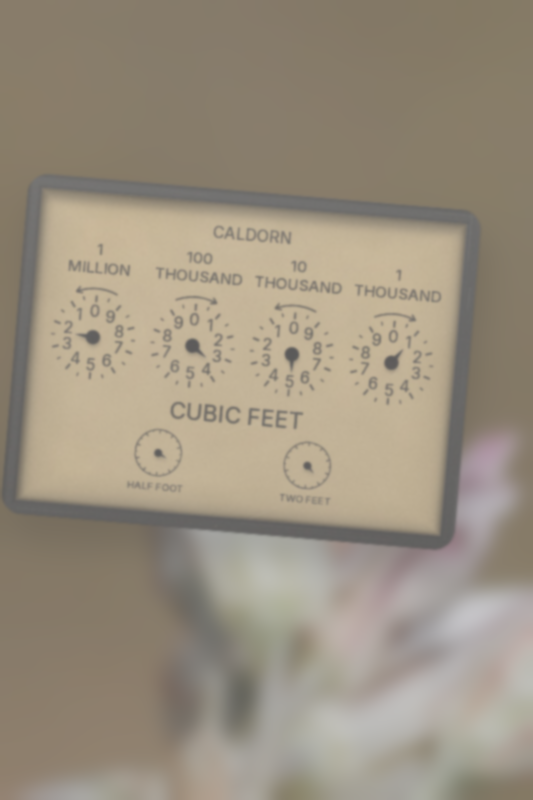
**235100** ft³
